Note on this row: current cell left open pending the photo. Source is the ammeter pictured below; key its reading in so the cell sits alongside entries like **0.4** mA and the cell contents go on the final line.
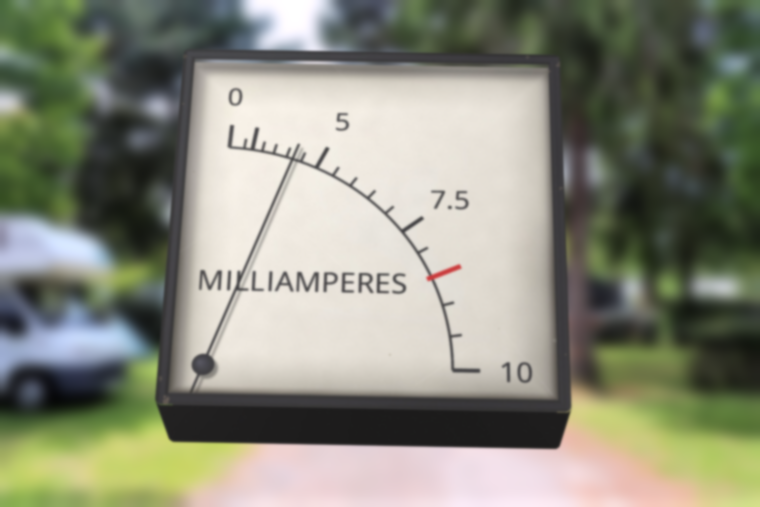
**4.25** mA
